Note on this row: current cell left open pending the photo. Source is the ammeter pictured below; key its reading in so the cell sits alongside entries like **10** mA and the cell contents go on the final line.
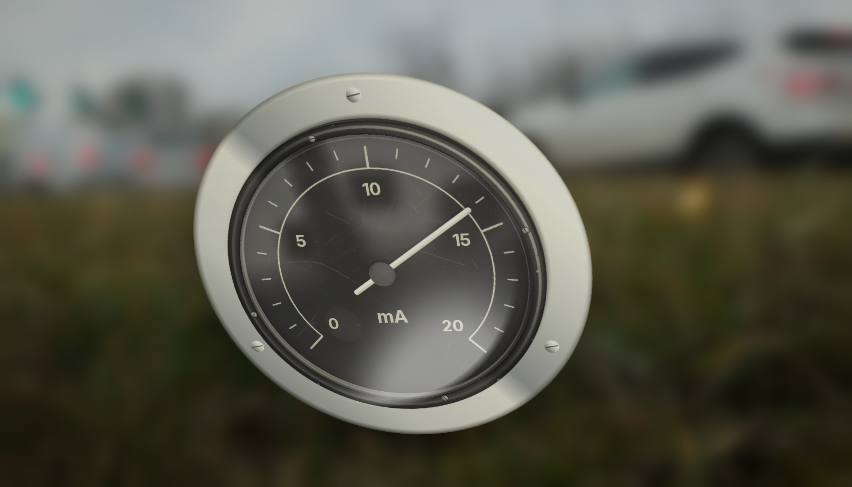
**14** mA
